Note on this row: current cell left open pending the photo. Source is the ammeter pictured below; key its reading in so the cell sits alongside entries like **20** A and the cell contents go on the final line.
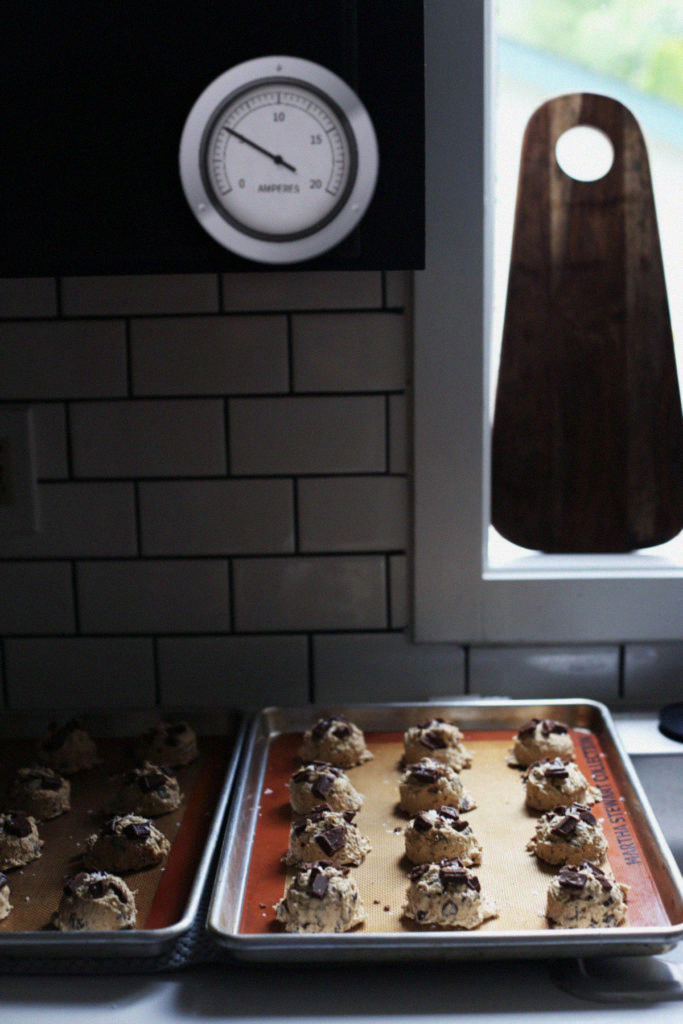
**5** A
